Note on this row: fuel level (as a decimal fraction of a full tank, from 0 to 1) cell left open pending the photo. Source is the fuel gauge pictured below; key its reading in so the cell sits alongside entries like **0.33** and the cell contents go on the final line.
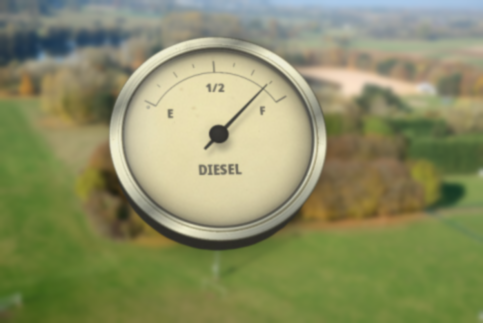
**0.875**
